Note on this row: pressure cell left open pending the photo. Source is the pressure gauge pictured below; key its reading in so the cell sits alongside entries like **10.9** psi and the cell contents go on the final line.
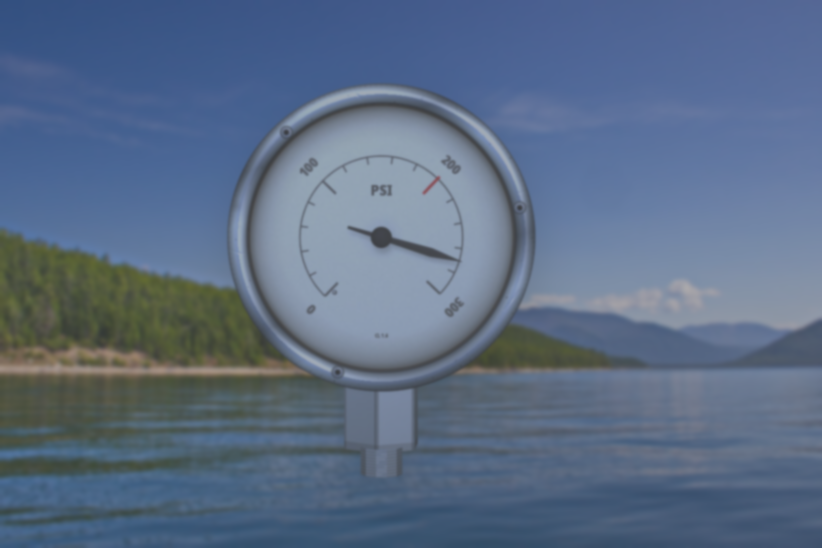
**270** psi
